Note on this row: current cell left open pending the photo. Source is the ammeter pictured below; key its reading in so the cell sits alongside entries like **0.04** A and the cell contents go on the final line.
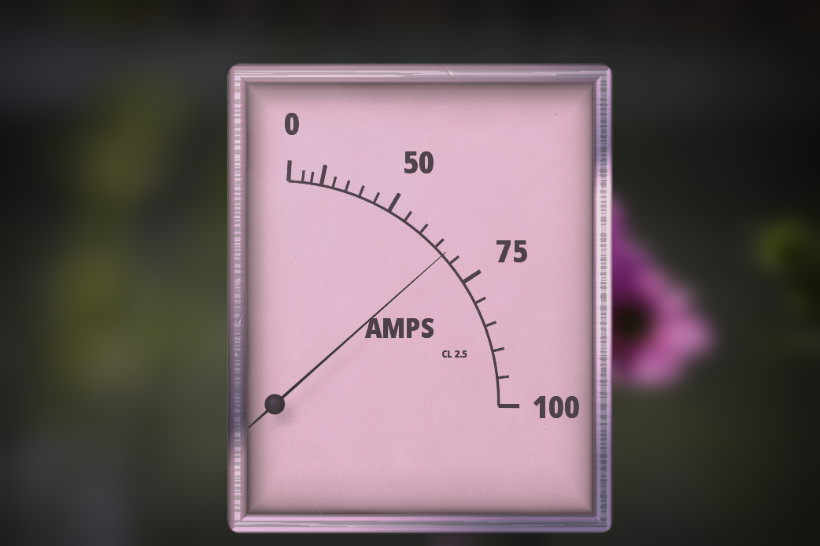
**67.5** A
